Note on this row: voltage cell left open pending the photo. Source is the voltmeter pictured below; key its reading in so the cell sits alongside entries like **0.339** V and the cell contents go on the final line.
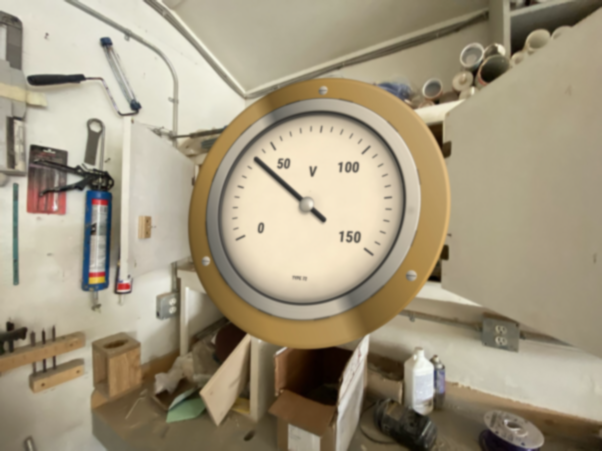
**40** V
